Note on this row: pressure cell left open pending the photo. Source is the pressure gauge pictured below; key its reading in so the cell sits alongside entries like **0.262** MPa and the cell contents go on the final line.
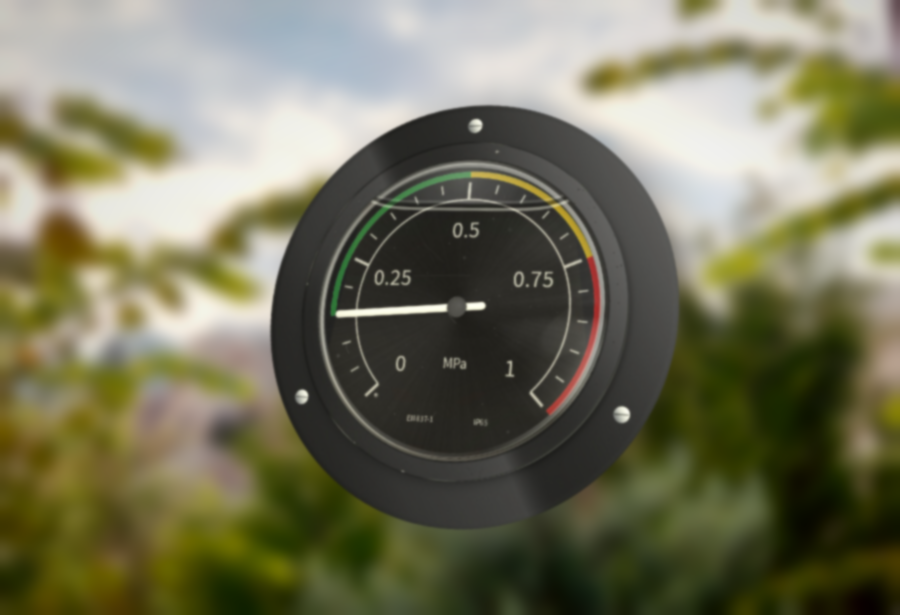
**0.15** MPa
